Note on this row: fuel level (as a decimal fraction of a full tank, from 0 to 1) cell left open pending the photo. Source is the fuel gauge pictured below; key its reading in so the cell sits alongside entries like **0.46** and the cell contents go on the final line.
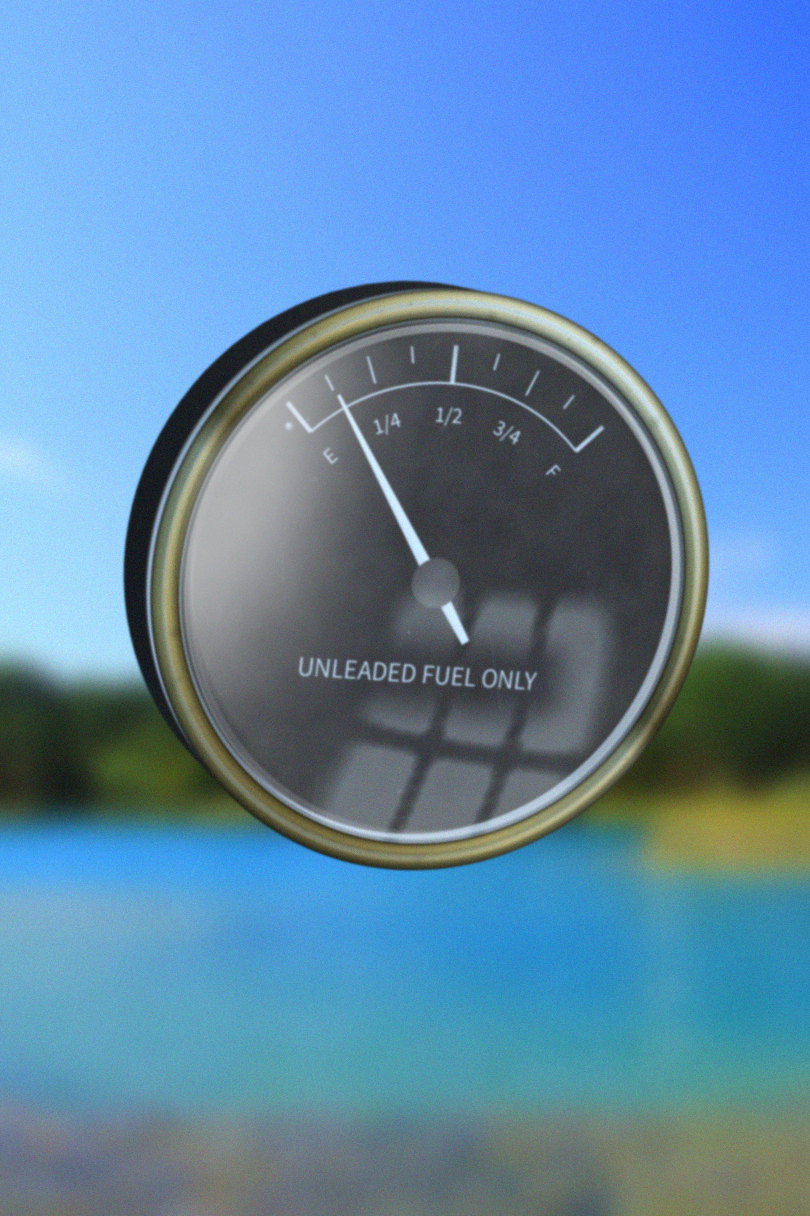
**0.125**
